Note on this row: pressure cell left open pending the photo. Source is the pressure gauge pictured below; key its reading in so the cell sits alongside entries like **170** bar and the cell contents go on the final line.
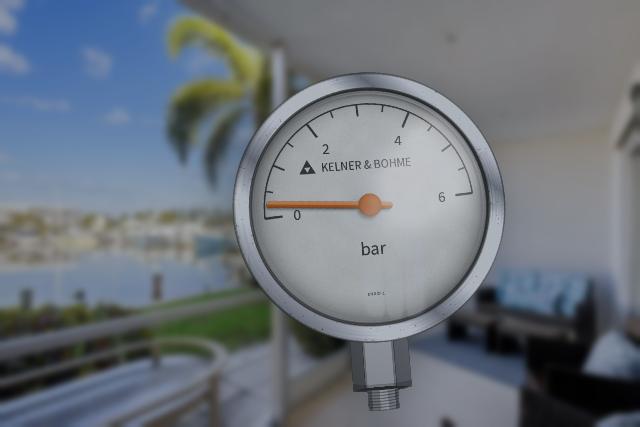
**0.25** bar
